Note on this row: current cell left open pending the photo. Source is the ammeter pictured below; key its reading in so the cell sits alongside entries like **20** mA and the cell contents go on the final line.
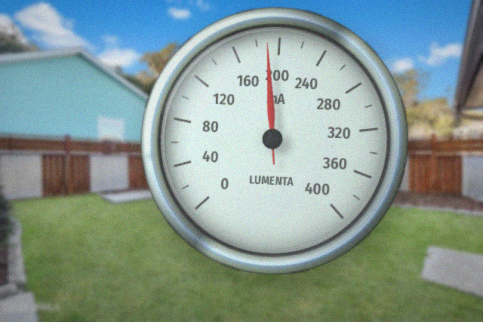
**190** mA
